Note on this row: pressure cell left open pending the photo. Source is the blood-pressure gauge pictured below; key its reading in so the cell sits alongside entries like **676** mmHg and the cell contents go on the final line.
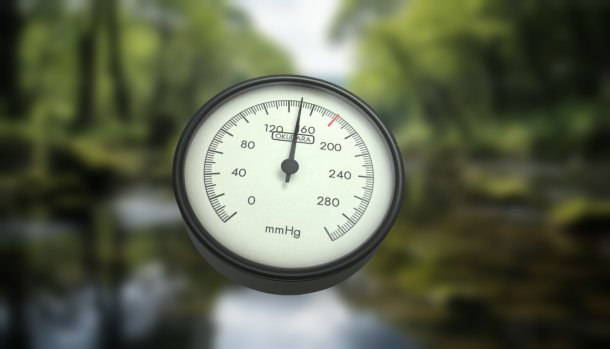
**150** mmHg
